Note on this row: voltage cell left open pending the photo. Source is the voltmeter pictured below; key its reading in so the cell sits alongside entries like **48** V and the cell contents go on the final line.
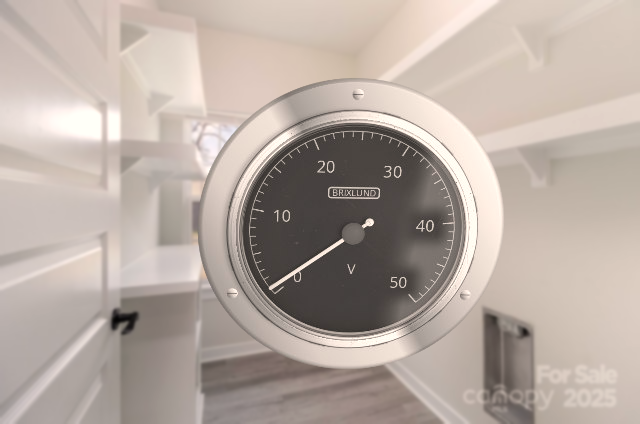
**1** V
